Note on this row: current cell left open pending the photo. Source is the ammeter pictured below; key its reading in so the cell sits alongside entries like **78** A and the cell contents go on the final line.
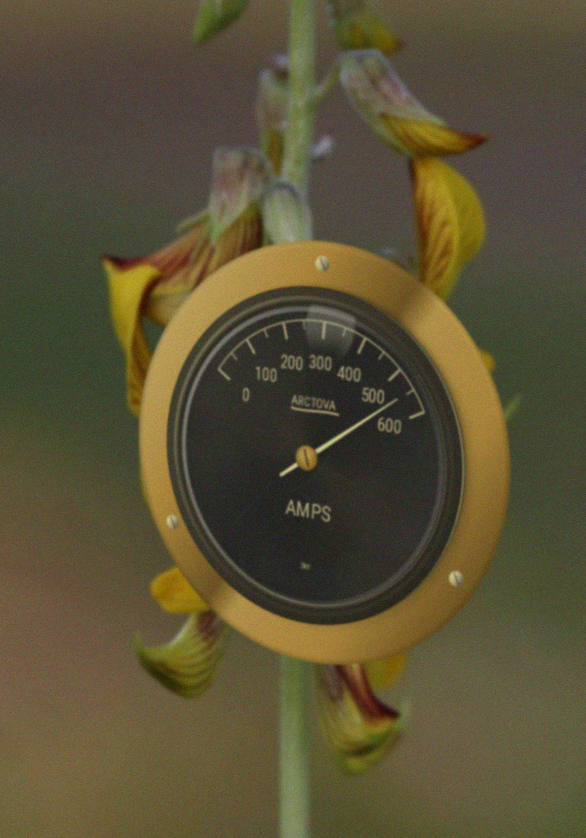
**550** A
